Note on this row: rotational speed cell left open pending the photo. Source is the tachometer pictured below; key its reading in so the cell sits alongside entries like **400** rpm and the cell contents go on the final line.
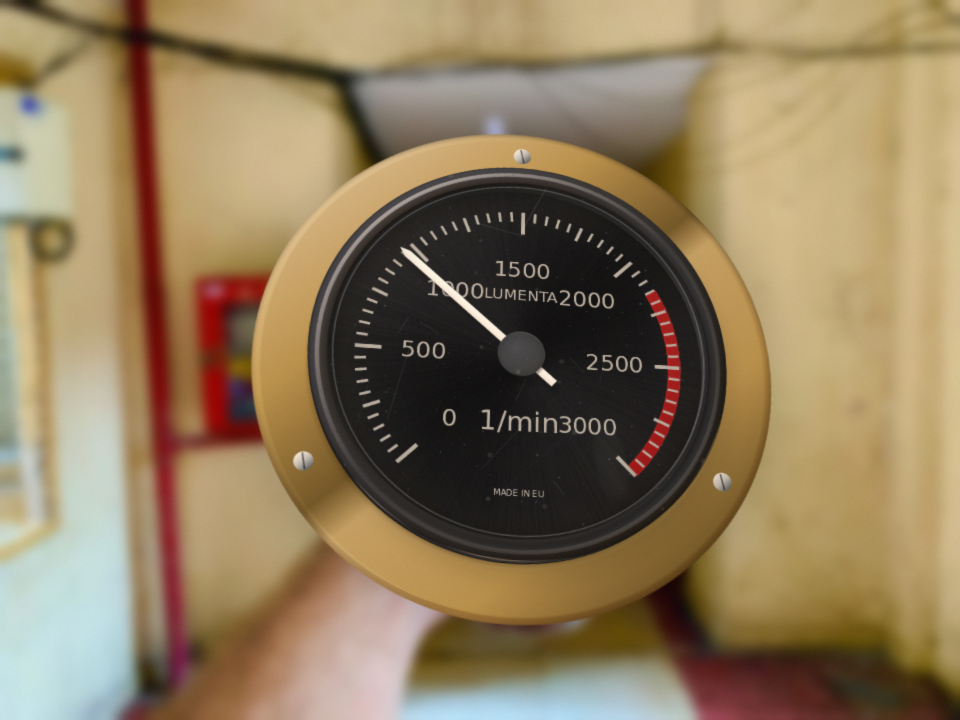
**950** rpm
